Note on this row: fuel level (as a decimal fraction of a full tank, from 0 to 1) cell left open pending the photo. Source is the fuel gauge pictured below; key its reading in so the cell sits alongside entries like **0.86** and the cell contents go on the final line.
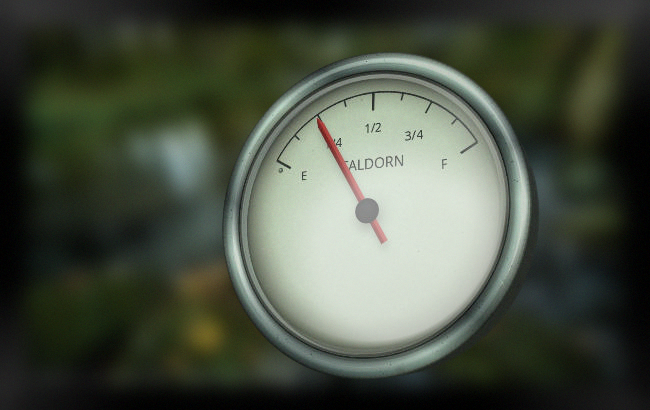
**0.25**
